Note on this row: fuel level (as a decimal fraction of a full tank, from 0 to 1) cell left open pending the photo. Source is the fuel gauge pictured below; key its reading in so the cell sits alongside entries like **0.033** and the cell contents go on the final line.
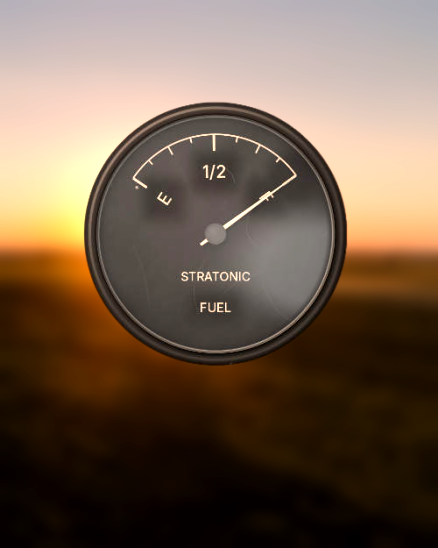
**1**
